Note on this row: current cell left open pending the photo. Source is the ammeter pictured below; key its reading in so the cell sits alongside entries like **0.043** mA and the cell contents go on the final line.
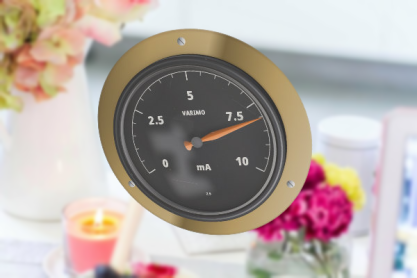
**8** mA
